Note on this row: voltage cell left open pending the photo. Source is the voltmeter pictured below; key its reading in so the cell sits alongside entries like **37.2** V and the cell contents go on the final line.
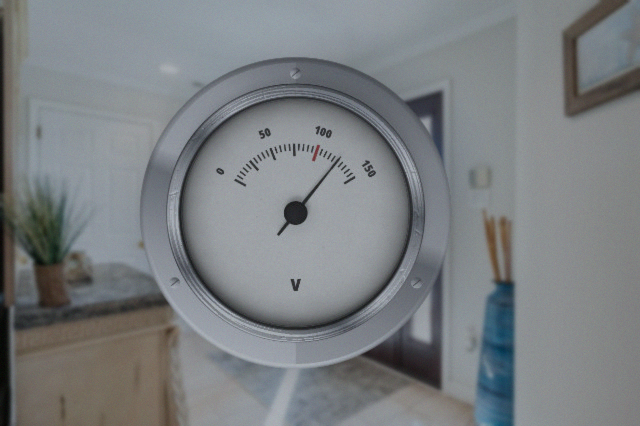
**125** V
